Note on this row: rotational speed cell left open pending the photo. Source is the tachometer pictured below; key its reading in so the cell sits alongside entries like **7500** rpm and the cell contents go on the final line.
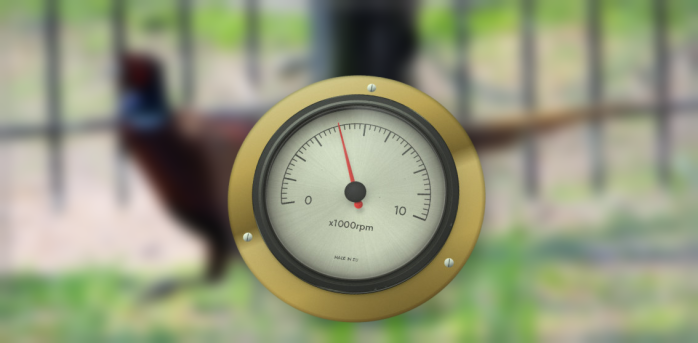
**4000** rpm
